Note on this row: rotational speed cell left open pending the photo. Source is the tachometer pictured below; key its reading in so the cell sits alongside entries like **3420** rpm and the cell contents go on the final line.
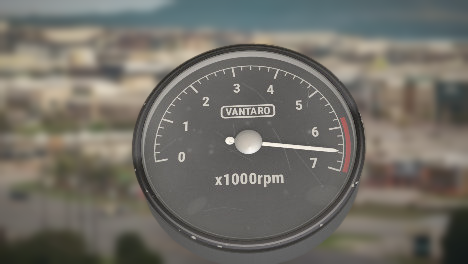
**6600** rpm
